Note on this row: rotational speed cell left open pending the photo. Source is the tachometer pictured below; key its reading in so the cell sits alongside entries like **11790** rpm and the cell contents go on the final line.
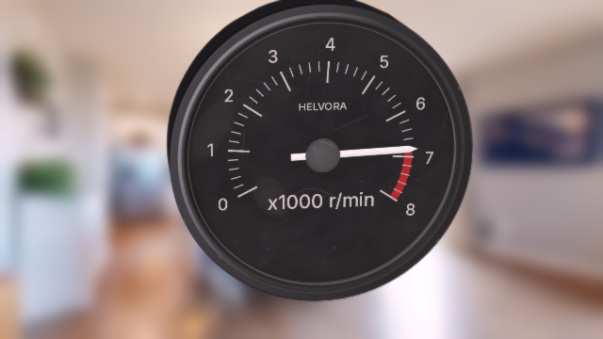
**6800** rpm
